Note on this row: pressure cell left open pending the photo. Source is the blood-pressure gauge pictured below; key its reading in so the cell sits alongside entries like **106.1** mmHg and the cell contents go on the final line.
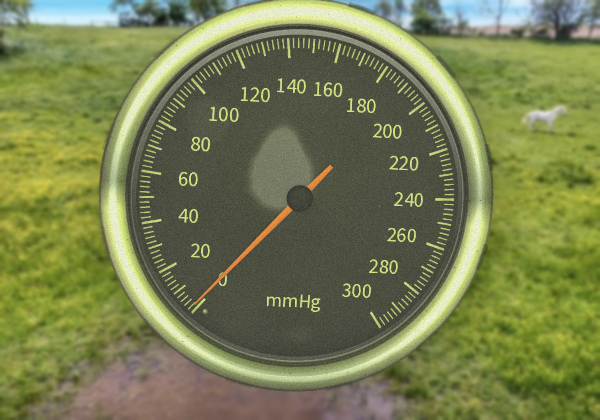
**2** mmHg
